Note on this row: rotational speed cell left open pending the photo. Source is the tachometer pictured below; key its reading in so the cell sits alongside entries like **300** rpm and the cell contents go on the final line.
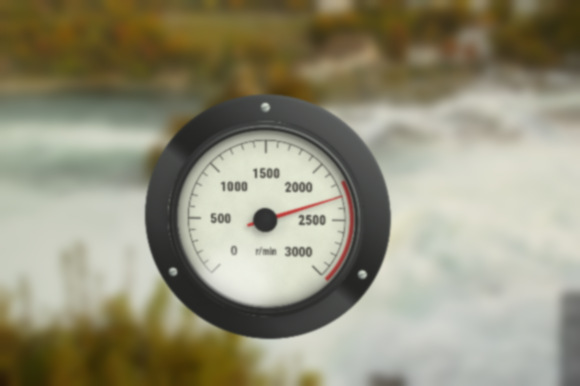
**2300** rpm
